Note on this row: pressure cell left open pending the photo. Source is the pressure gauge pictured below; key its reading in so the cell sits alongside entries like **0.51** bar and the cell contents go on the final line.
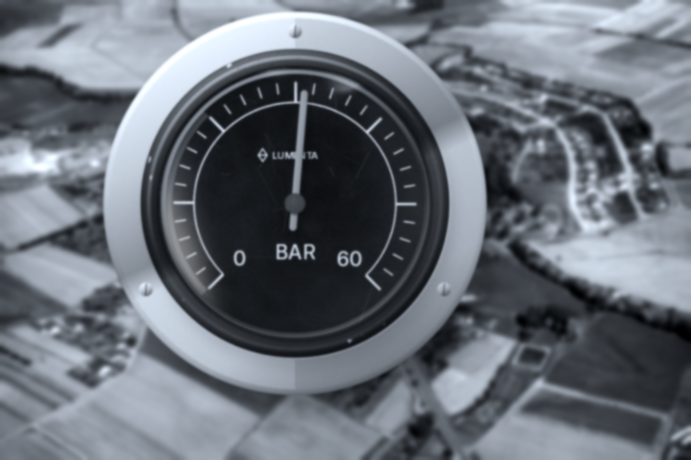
**31** bar
